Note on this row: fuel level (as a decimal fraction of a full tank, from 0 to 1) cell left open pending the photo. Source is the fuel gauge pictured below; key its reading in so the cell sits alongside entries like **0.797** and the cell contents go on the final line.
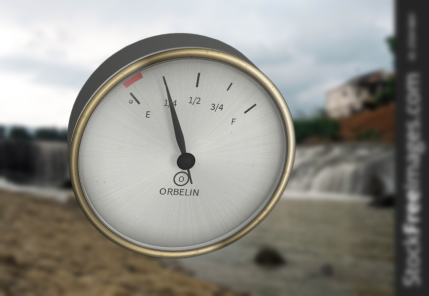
**0.25**
